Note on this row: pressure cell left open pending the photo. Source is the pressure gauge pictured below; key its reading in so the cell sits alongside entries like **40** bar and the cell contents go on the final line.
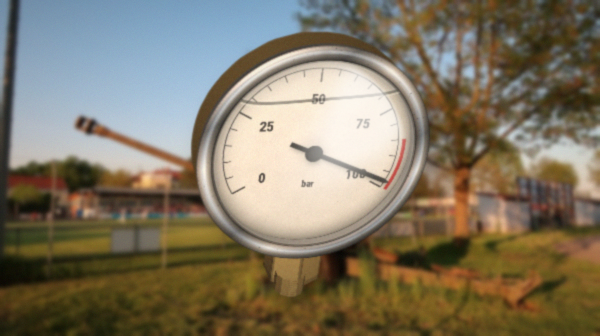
**97.5** bar
